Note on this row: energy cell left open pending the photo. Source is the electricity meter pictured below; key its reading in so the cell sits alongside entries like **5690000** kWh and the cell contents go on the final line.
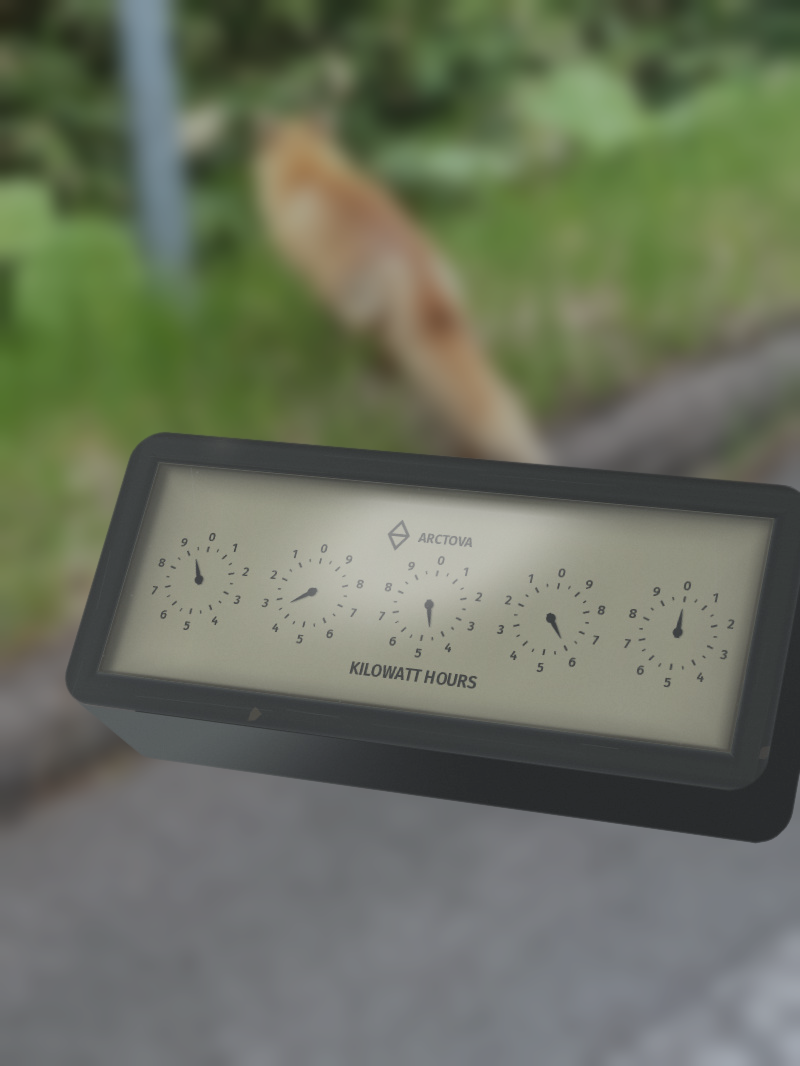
**93460** kWh
